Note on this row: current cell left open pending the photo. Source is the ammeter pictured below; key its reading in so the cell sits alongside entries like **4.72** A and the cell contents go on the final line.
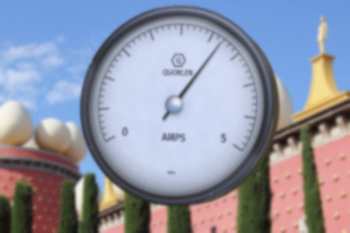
**3.2** A
